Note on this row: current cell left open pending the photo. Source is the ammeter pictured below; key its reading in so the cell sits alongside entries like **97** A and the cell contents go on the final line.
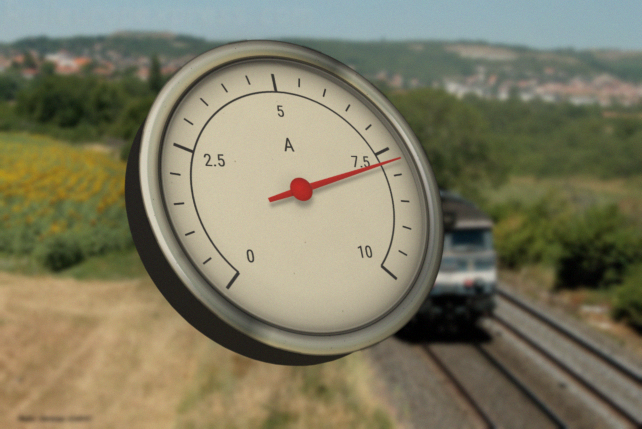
**7.75** A
